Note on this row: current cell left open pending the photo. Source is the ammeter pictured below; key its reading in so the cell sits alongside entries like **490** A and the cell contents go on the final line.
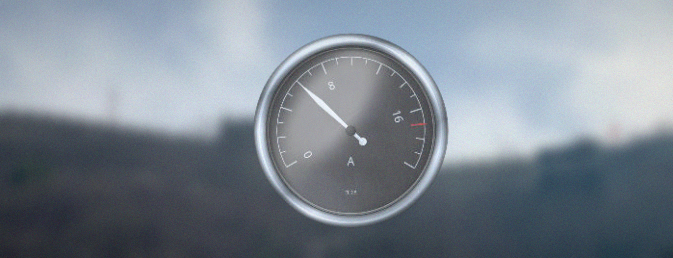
**6** A
